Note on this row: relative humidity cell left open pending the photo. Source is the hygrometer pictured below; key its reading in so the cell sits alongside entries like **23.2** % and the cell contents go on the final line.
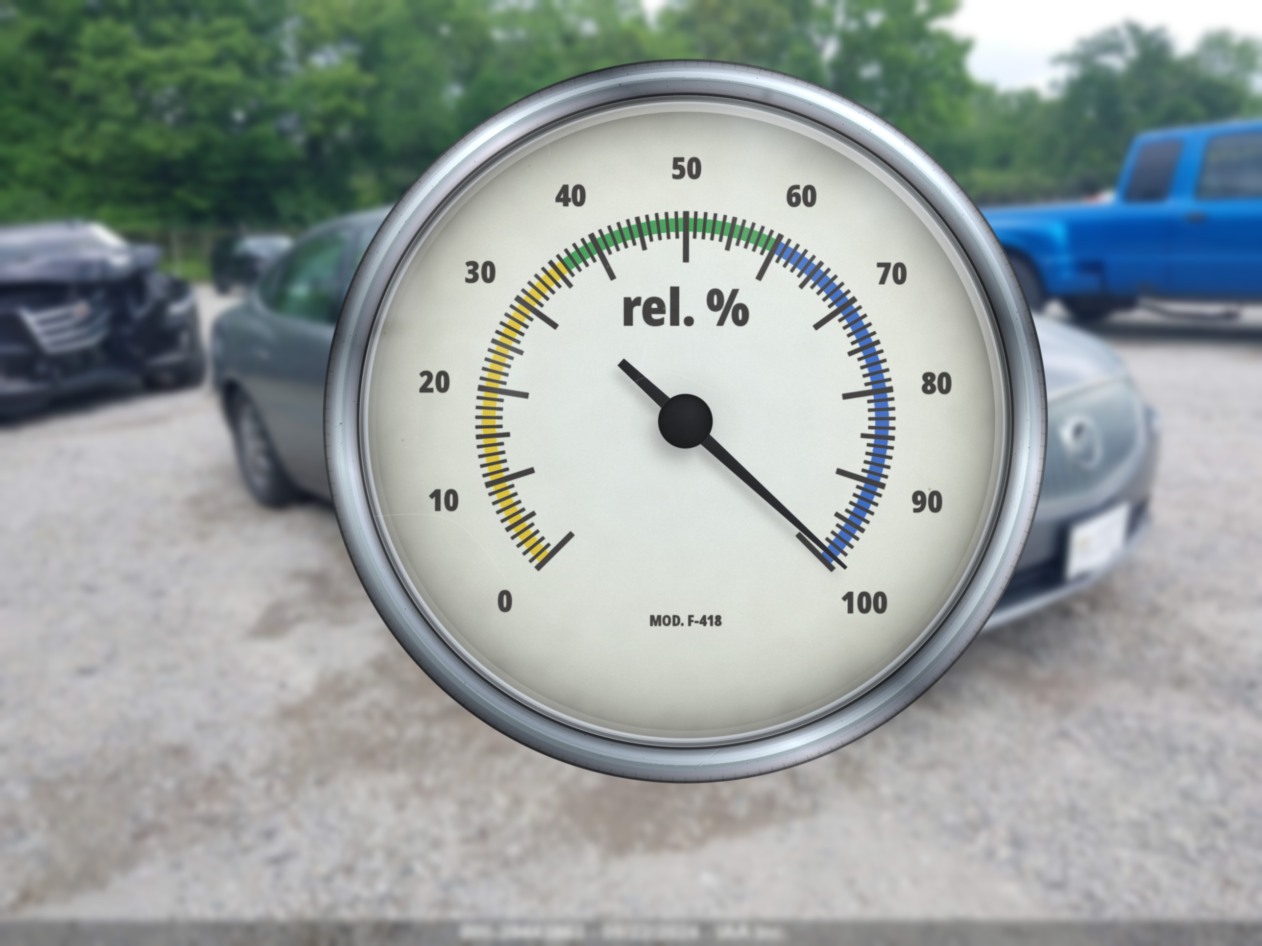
**99** %
